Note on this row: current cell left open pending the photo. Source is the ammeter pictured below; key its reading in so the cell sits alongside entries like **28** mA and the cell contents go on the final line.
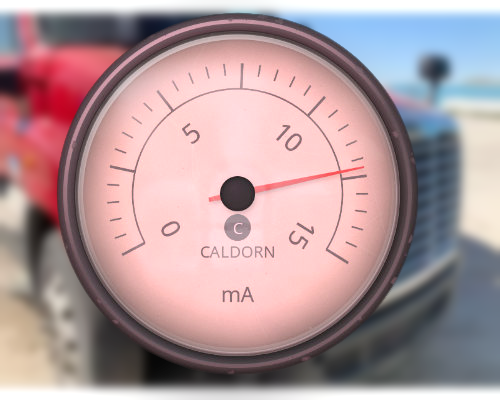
**12.25** mA
